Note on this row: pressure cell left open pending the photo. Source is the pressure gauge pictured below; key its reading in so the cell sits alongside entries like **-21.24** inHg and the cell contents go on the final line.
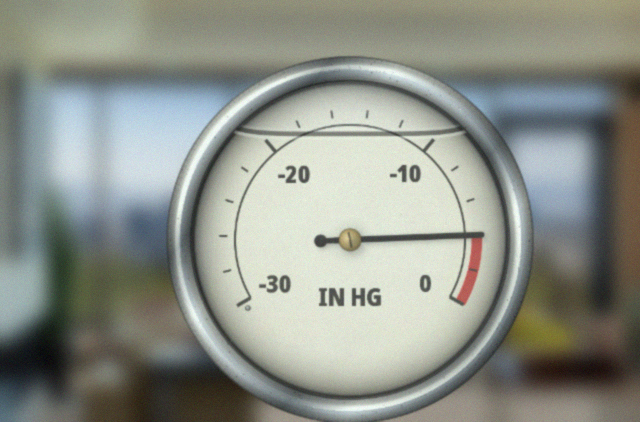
**-4** inHg
